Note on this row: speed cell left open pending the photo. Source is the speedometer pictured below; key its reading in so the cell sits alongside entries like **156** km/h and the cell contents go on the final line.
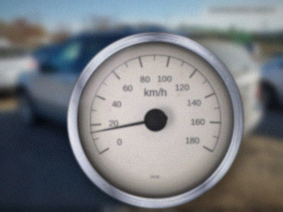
**15** km/h
